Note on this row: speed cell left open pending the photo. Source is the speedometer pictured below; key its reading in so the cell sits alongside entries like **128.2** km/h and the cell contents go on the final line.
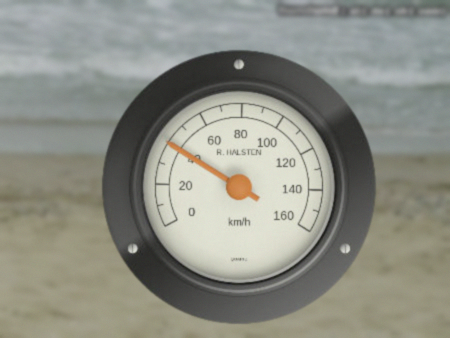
**40** km/h
